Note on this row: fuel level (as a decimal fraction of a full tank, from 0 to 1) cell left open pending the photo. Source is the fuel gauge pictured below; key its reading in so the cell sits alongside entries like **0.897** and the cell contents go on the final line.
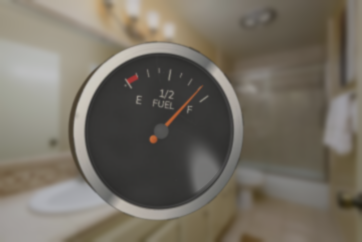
**0.875**
